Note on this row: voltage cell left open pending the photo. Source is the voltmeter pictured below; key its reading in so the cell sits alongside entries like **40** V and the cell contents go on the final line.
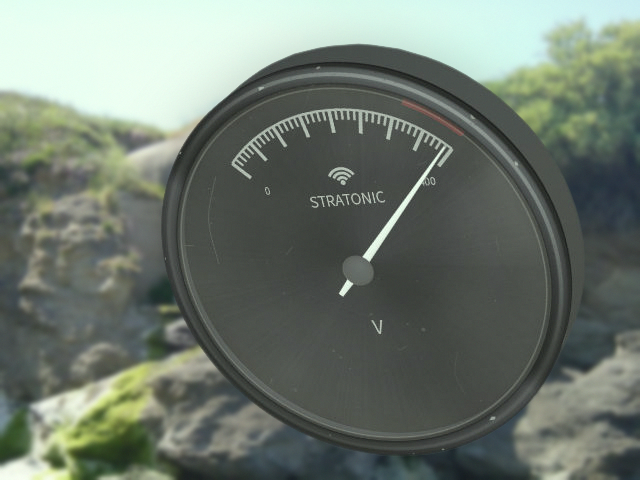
**390** V
